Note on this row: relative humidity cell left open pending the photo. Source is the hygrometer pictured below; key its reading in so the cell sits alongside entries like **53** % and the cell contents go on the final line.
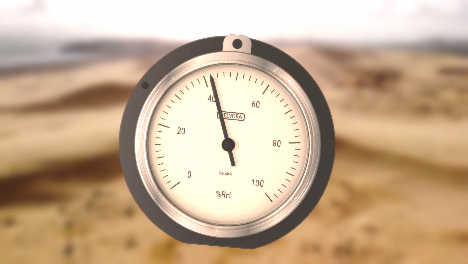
**42** %
